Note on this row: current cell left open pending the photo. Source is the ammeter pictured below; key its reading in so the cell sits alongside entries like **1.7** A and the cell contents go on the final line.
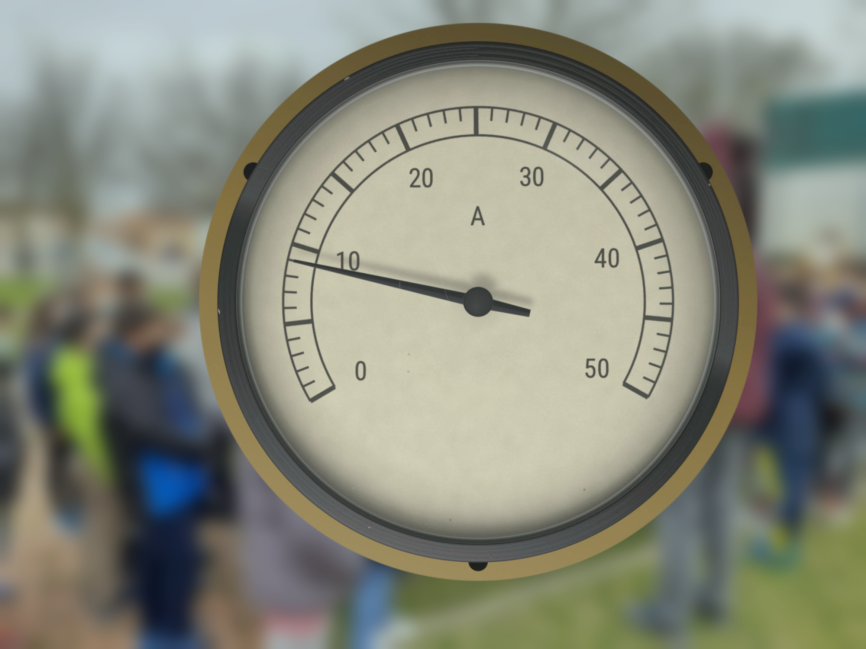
**9** A
